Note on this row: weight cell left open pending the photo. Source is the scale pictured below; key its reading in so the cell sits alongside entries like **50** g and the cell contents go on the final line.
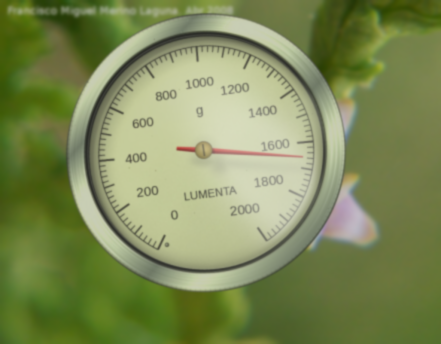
**1660** g
